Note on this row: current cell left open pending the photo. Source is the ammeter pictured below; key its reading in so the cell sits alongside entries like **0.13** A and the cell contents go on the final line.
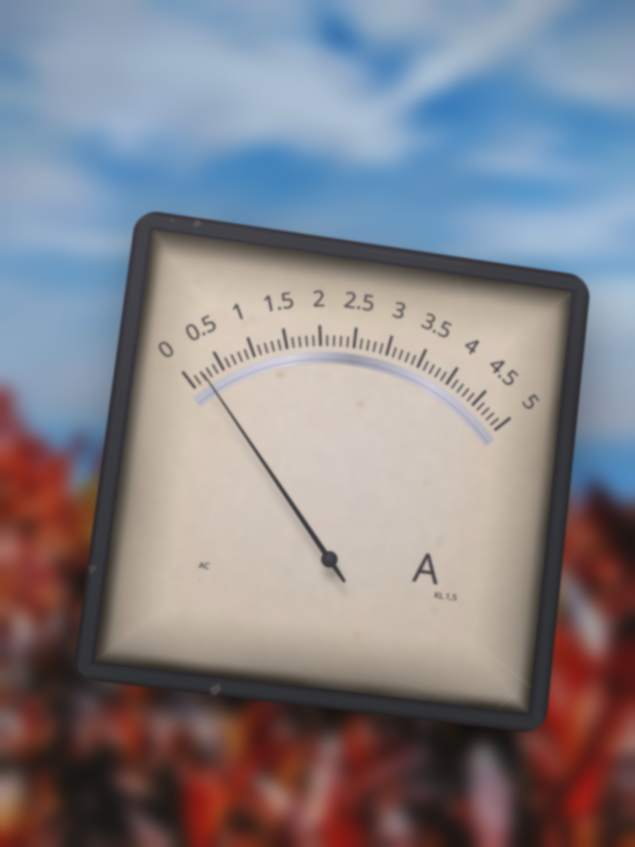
**0.2** A
